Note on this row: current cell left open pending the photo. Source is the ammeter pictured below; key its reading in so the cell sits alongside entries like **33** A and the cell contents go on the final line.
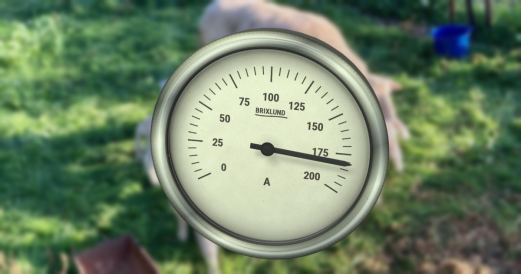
**180** A
